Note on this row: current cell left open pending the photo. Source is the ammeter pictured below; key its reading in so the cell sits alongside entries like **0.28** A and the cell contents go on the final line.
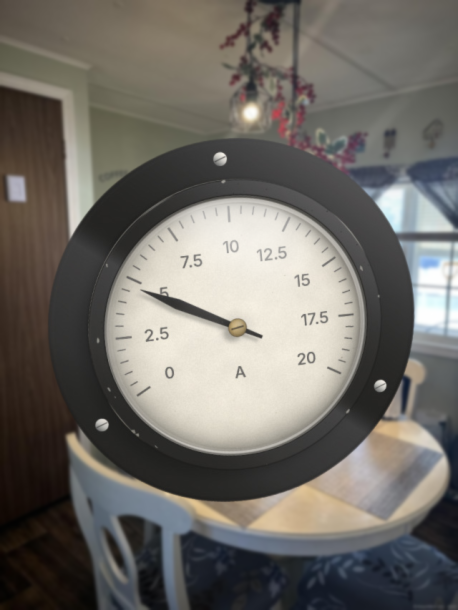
**4.75** A
